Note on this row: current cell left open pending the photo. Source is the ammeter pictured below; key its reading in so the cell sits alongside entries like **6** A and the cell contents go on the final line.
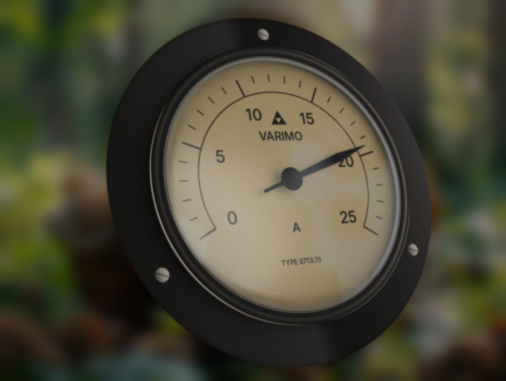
**19.5** A
